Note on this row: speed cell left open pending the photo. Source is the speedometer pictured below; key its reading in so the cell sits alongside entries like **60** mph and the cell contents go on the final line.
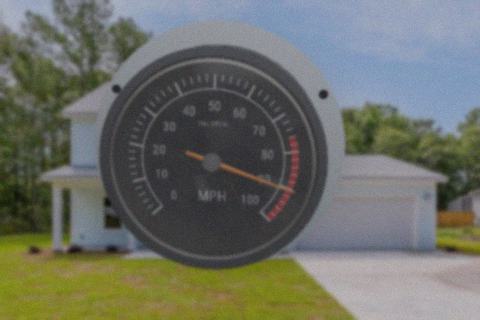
**90** mph
